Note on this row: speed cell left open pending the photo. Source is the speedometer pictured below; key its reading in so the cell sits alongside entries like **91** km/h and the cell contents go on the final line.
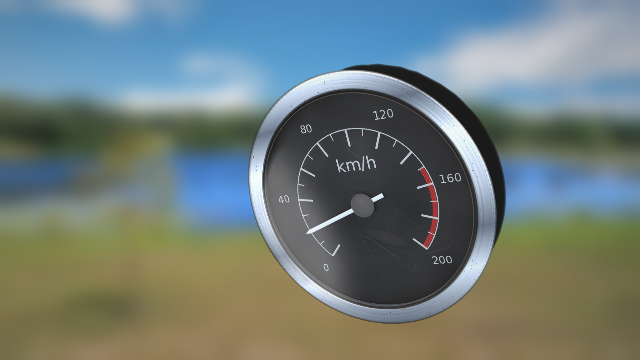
**20** km/h
